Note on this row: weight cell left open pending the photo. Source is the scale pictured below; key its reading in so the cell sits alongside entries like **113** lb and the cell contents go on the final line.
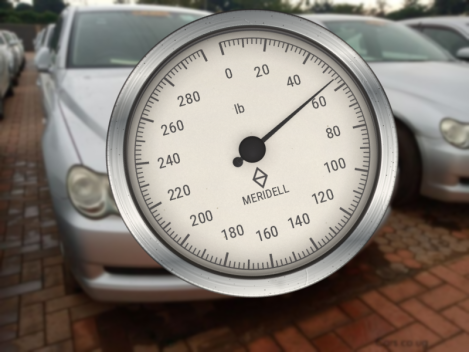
**56** lb
